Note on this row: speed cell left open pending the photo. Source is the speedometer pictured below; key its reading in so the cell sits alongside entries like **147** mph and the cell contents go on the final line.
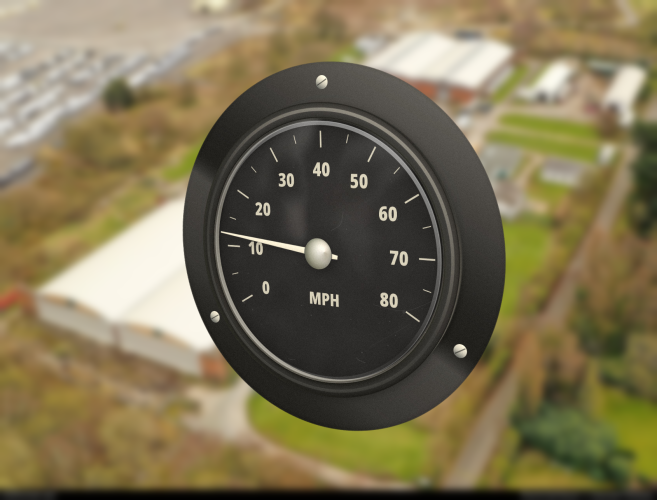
**12.5** mph
